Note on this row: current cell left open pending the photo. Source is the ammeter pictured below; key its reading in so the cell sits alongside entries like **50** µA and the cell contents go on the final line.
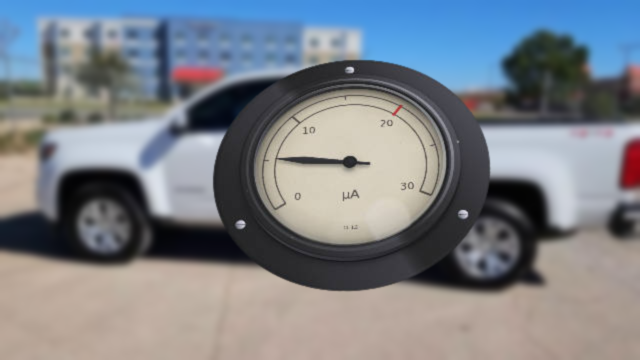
**5** µA
